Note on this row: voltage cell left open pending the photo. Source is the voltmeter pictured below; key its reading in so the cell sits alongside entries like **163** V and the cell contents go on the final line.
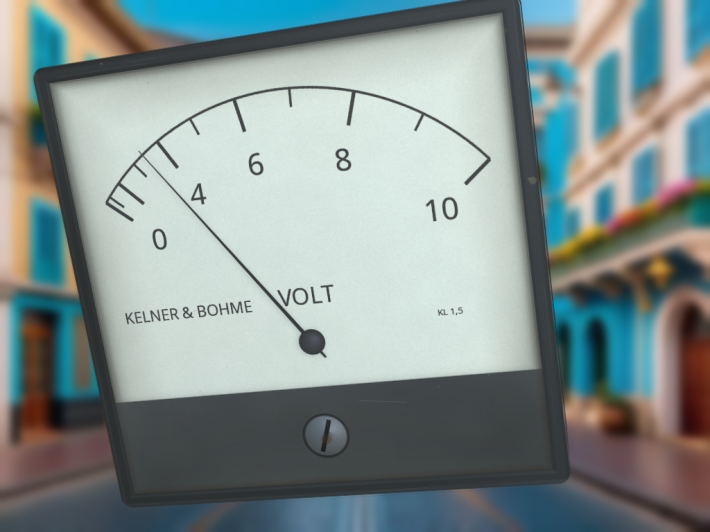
**3.5** V
